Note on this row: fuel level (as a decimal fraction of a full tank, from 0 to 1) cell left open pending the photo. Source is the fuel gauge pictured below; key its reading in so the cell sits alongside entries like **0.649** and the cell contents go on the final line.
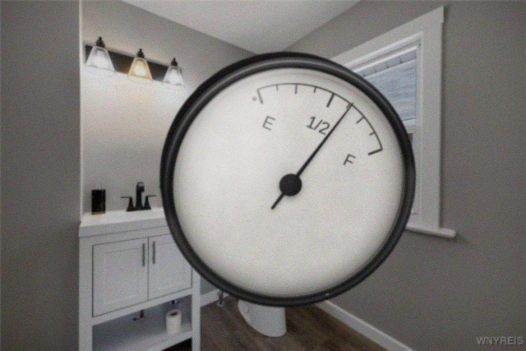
**0.625**
